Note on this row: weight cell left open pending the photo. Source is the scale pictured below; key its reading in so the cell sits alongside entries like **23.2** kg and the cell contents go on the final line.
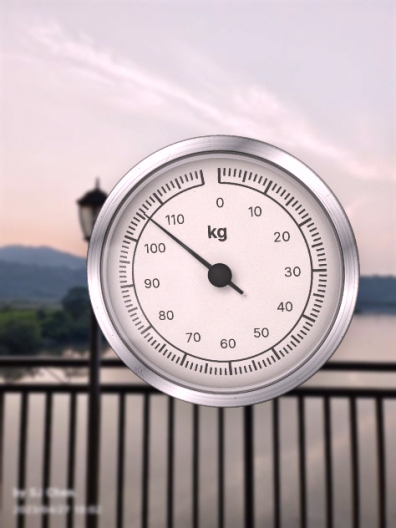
**106** kg
